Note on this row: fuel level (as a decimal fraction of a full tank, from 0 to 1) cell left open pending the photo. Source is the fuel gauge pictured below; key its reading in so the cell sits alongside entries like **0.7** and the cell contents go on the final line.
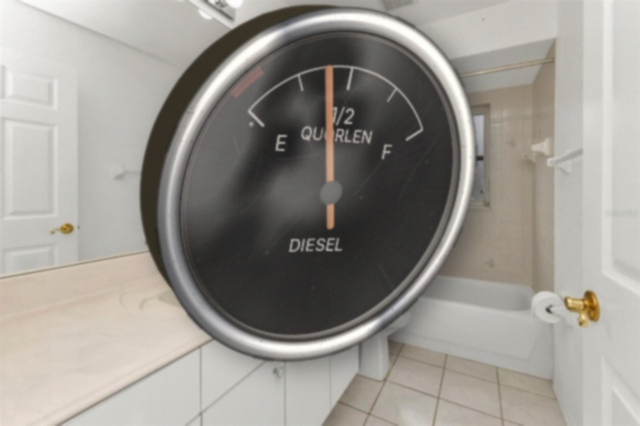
**0.375**
